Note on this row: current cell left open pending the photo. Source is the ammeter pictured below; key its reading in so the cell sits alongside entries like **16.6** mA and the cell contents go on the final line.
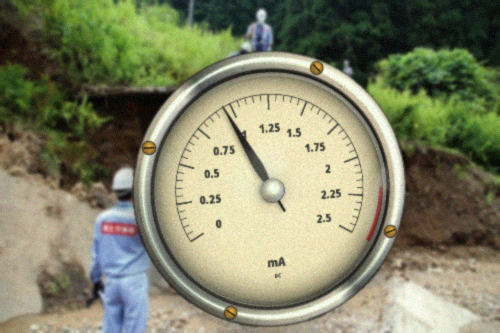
**0.95** mA
